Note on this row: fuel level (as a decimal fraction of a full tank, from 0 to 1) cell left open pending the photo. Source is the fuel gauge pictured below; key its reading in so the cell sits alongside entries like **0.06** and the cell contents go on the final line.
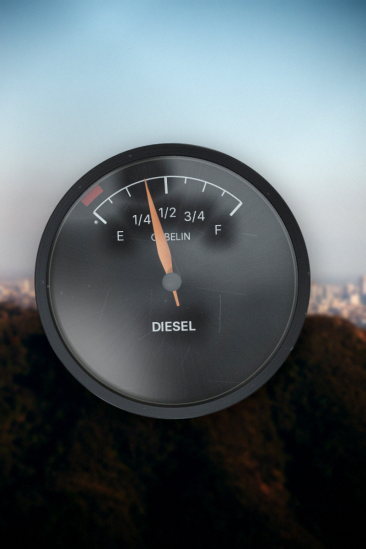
**0.375**
